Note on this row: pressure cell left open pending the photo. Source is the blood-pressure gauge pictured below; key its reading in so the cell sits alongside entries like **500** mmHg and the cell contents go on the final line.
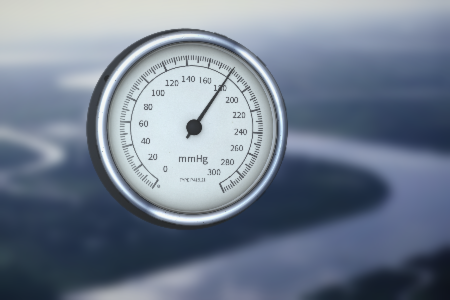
**180** mmHg
